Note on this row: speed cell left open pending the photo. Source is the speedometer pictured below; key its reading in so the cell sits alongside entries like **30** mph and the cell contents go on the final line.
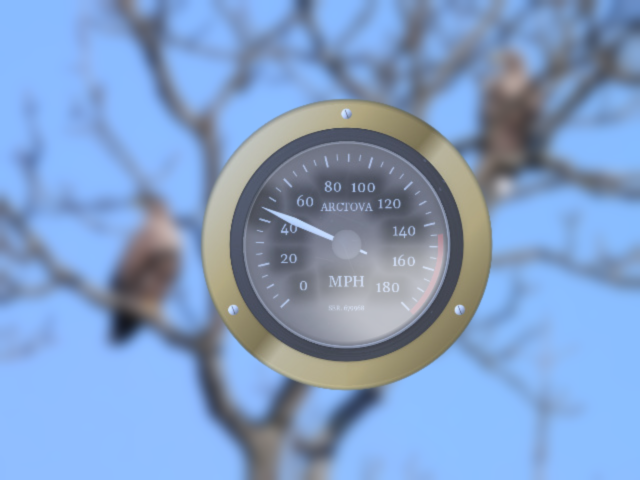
**45** mph
